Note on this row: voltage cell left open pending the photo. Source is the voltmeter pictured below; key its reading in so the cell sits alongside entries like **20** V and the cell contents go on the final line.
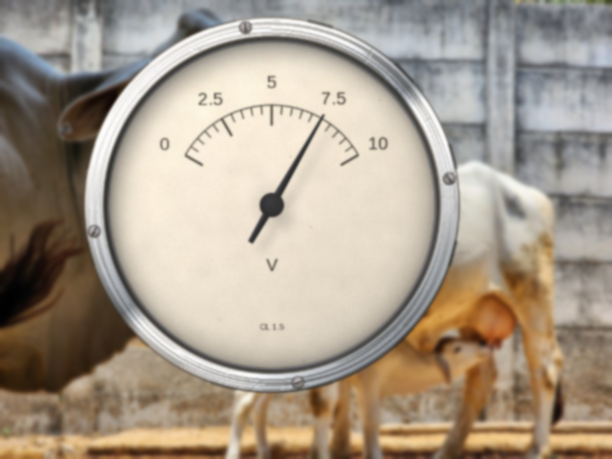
**7.5** V
